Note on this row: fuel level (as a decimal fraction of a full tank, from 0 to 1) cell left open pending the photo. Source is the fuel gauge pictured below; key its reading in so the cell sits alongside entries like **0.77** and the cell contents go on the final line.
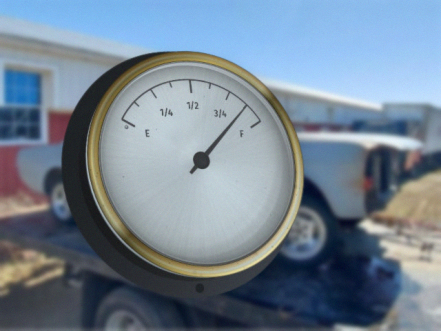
**0.875**
